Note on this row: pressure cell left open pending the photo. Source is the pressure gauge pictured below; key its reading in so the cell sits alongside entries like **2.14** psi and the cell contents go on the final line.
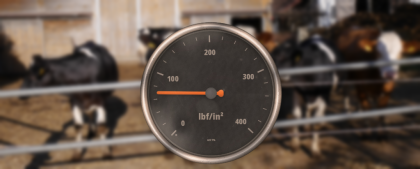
**70** psi
